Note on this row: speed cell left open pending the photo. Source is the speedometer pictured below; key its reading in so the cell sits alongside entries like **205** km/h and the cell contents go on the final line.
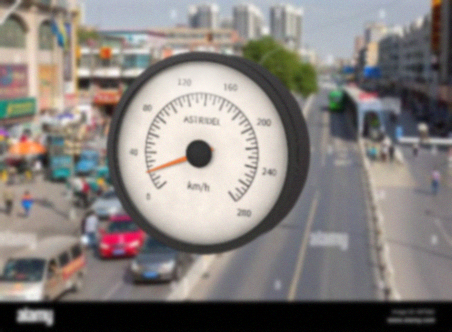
**20** km/h
